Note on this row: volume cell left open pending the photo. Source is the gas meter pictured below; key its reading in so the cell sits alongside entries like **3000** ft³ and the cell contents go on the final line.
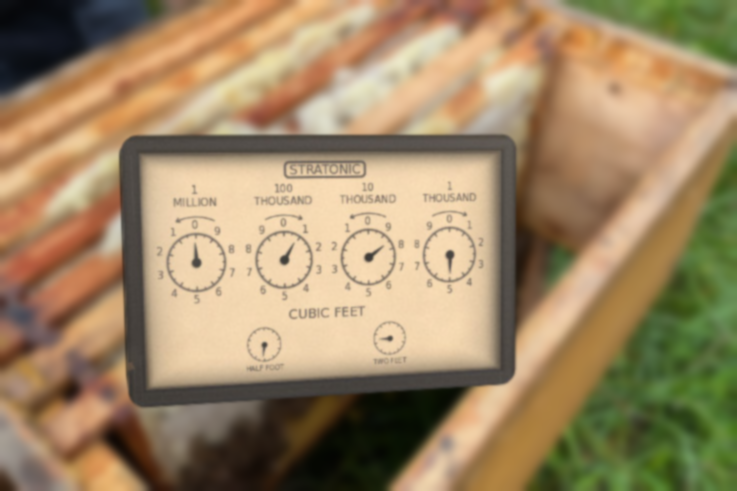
**8500** ft³
